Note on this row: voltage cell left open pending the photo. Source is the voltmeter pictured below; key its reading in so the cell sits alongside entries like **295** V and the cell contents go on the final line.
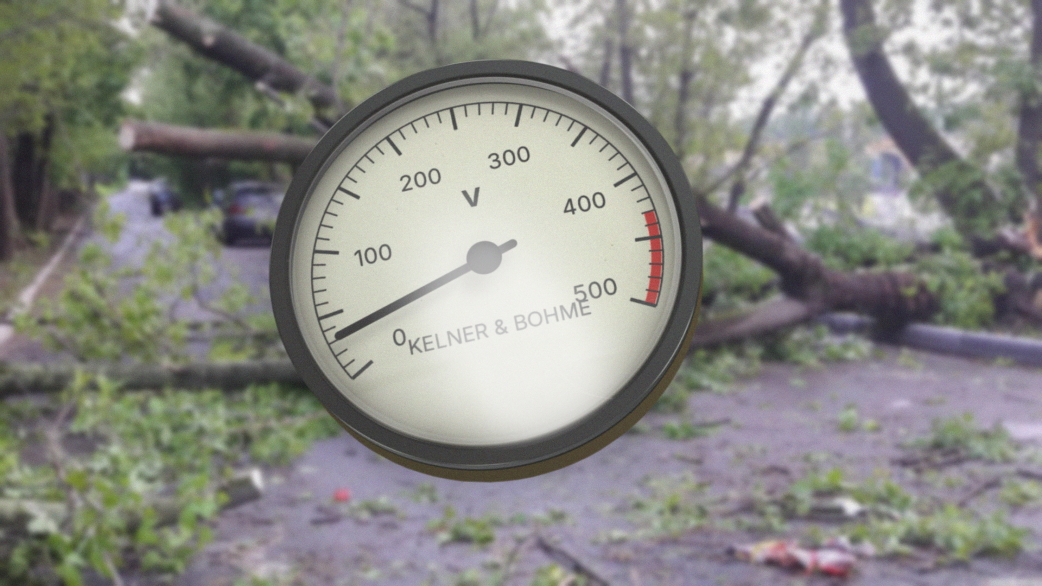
**30** V
